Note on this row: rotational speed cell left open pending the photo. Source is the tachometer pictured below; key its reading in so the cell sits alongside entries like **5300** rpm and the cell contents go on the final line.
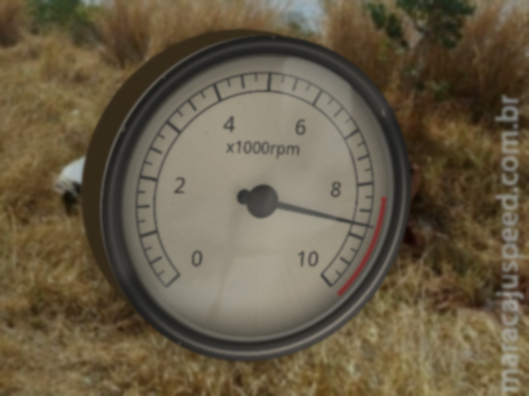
**8750** rpm
